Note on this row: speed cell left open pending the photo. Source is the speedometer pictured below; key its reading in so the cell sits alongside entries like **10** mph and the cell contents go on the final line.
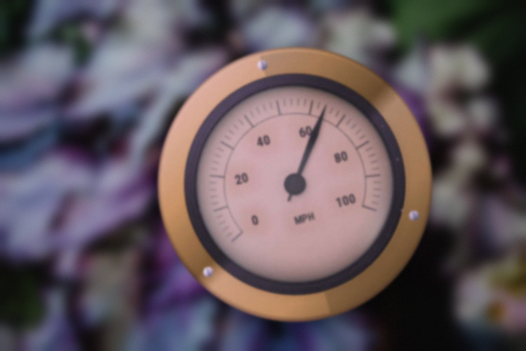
**64** mph
